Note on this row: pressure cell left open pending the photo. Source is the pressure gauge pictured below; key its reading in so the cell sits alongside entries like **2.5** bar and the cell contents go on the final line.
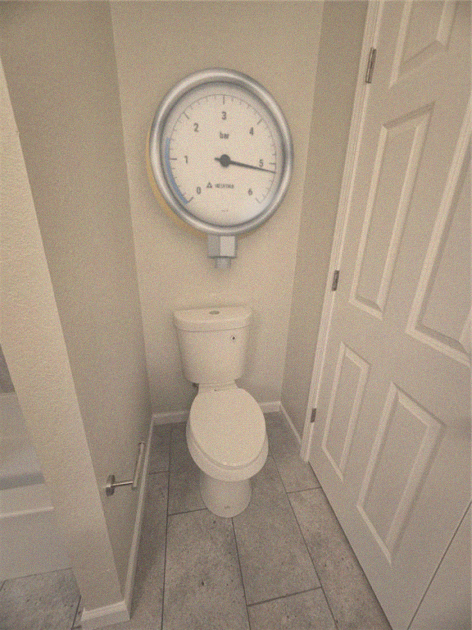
**5.2** bar
